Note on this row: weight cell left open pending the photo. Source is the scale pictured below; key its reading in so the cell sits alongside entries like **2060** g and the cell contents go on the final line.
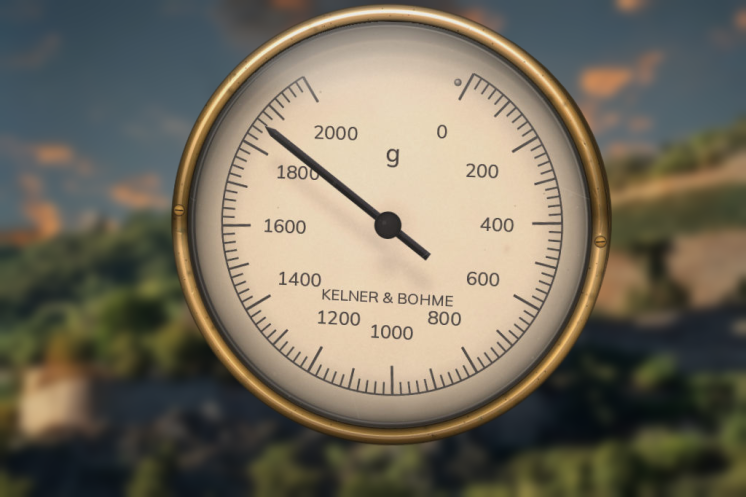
**1860** g
